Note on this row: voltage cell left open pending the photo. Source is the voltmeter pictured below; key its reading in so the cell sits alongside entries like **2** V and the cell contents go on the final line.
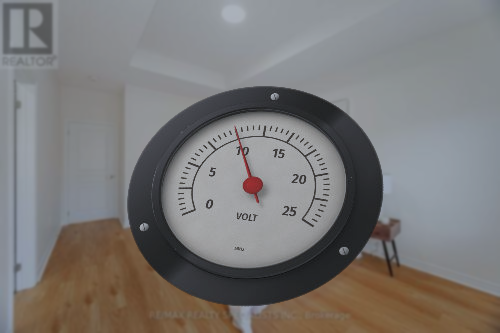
**10** V
